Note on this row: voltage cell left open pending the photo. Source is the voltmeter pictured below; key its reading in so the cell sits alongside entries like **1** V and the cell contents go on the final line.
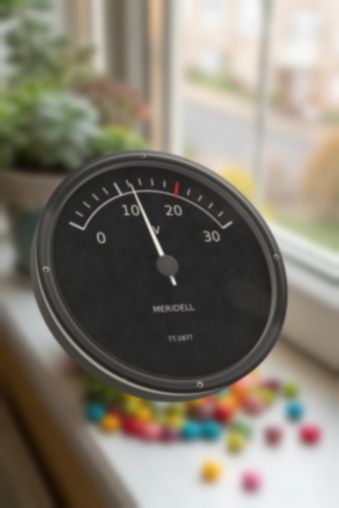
**12** V
